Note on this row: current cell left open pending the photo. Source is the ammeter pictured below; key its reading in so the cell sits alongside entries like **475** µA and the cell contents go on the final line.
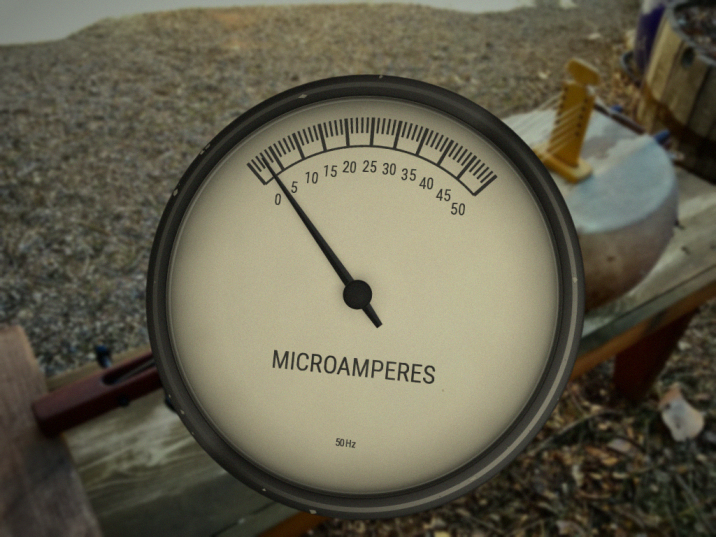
**3** µA
